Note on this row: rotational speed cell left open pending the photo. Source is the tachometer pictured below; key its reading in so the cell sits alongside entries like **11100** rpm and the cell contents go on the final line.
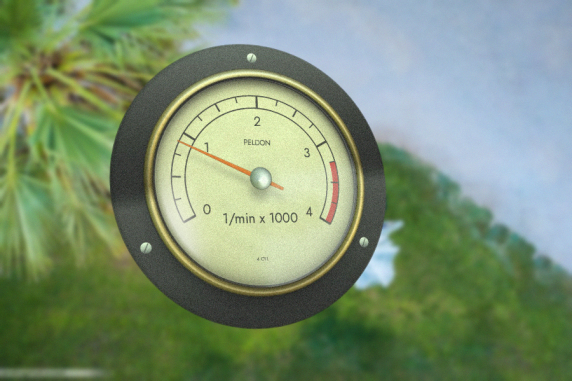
**875** rpm
